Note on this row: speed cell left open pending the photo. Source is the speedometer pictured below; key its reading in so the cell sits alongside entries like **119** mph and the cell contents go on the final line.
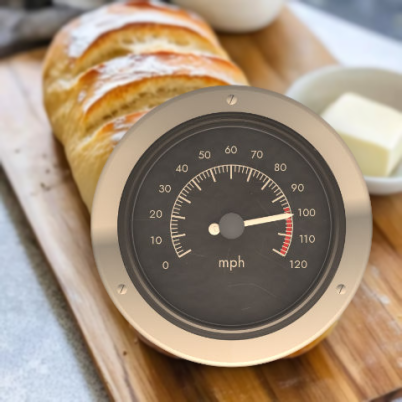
**100** mph
